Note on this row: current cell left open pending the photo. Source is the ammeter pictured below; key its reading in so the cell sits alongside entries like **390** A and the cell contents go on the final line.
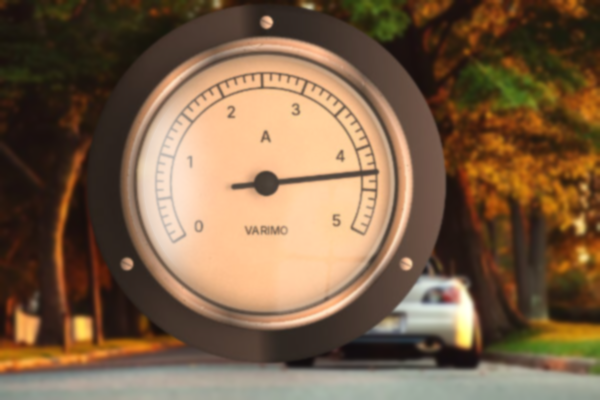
**4.3** A
